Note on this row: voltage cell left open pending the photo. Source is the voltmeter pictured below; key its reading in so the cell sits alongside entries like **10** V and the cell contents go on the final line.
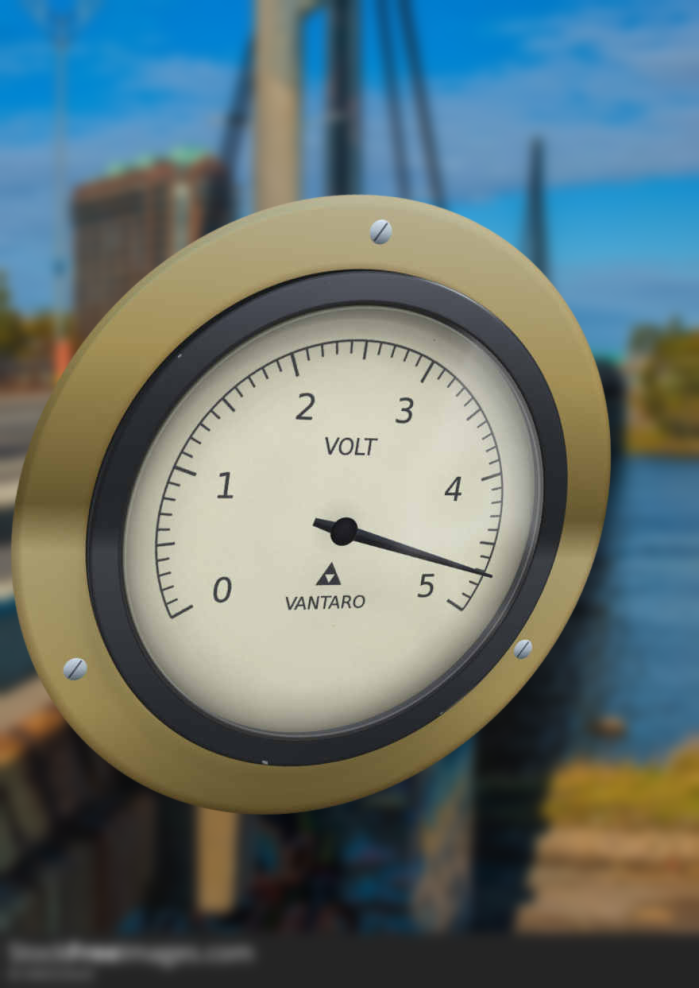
**4.7** V
